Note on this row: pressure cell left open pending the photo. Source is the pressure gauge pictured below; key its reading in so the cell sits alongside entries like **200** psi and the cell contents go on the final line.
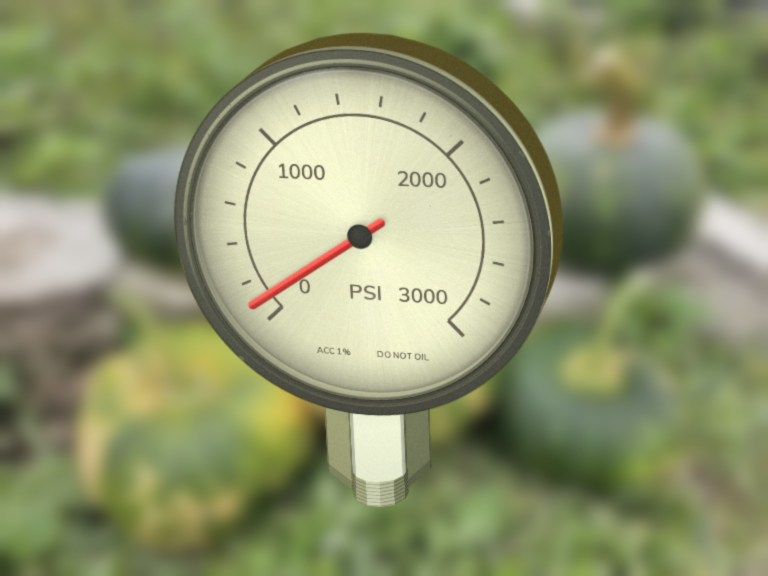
**100** psi
